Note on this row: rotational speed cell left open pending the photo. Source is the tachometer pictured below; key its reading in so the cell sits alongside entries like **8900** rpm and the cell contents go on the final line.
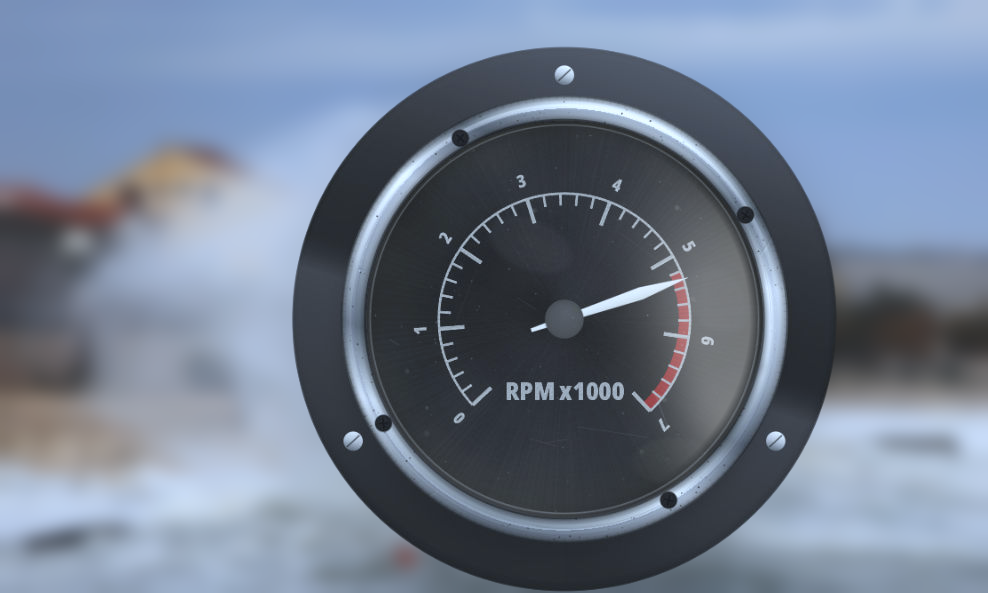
**5300** rpm
